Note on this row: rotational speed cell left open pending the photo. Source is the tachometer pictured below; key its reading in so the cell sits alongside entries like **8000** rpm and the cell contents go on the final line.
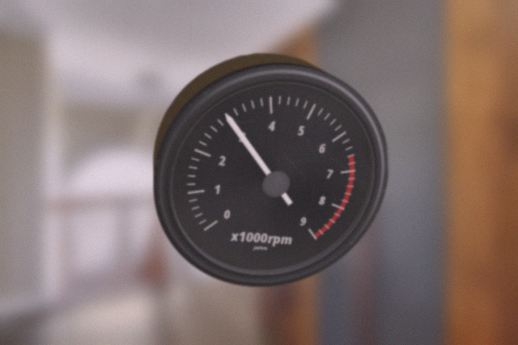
**3000** rpm
